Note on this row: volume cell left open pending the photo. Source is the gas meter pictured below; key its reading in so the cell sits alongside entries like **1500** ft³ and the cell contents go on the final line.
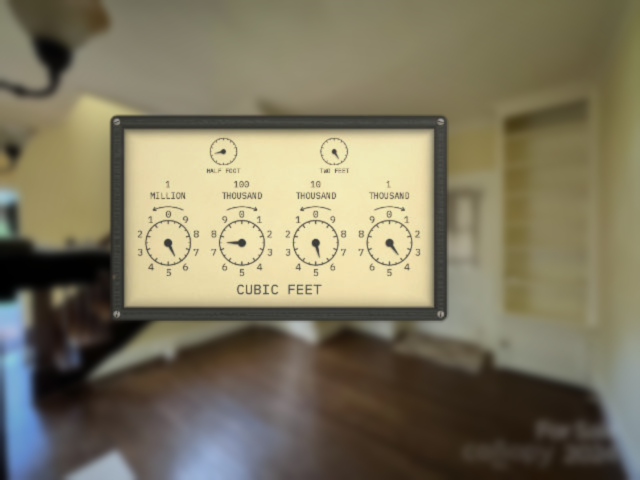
**575400** ft³
